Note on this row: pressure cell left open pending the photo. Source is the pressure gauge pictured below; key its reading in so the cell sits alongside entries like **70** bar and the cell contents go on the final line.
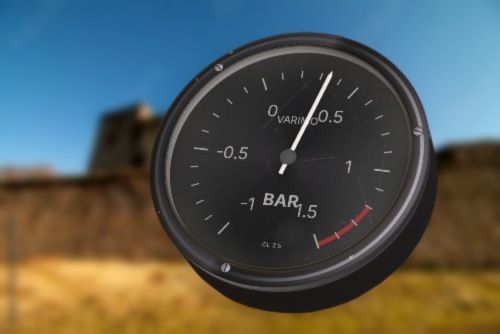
**0.35** bar
